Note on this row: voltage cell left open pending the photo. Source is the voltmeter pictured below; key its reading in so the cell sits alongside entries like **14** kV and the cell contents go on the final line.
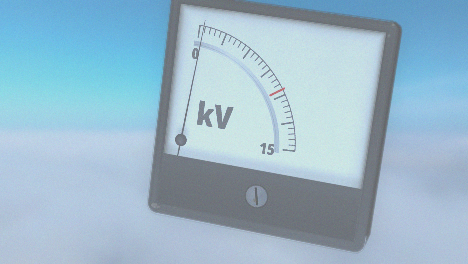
**0.5** kV
